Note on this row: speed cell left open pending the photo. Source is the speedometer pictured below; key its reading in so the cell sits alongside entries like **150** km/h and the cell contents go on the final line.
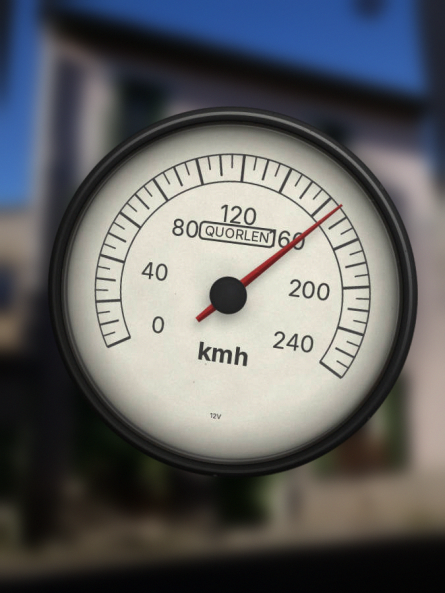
**165** km/h
